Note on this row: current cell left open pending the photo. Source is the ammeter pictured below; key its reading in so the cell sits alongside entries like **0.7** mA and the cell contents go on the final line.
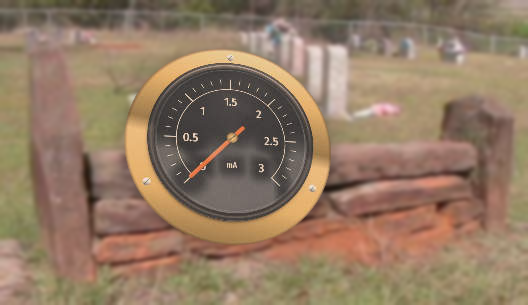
**0** mA
